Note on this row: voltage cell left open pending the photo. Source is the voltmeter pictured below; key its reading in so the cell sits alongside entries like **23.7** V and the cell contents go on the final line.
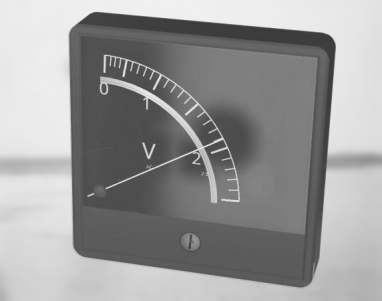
**1.9** V
